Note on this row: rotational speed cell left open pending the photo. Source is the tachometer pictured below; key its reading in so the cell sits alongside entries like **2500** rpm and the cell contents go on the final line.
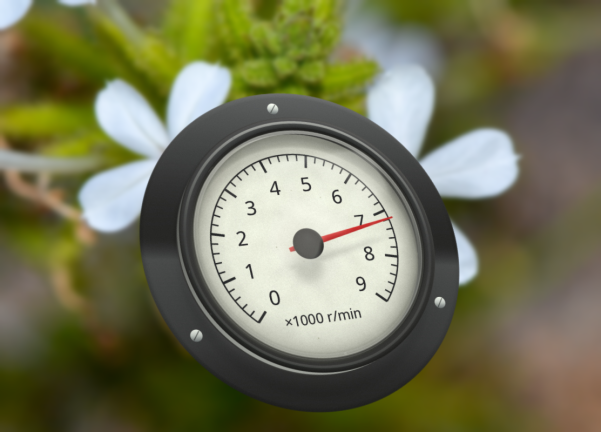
**7200** rpm
